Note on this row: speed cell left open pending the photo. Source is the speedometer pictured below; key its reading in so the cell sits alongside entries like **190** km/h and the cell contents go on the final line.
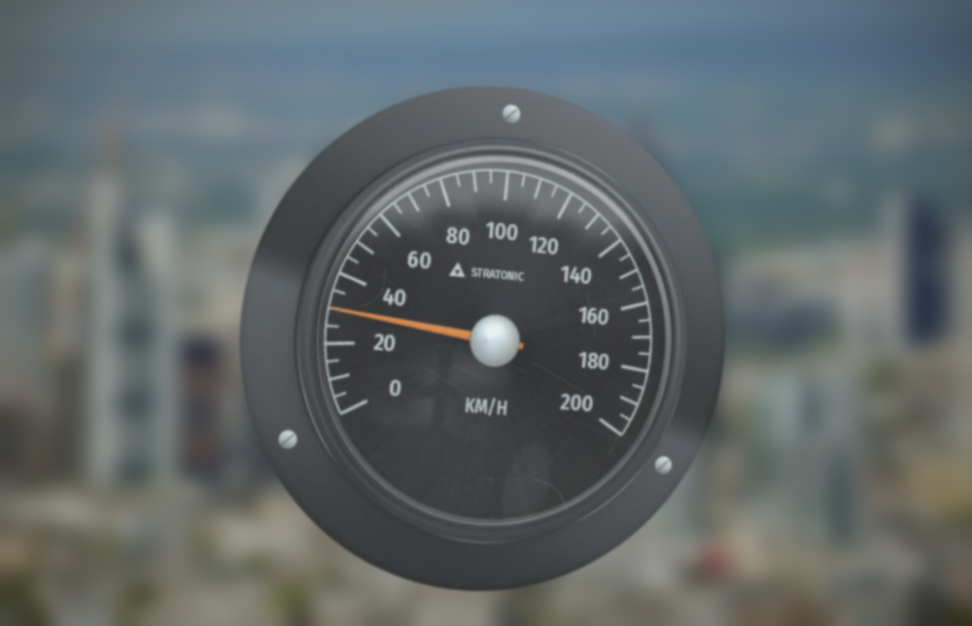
**30** km/h
